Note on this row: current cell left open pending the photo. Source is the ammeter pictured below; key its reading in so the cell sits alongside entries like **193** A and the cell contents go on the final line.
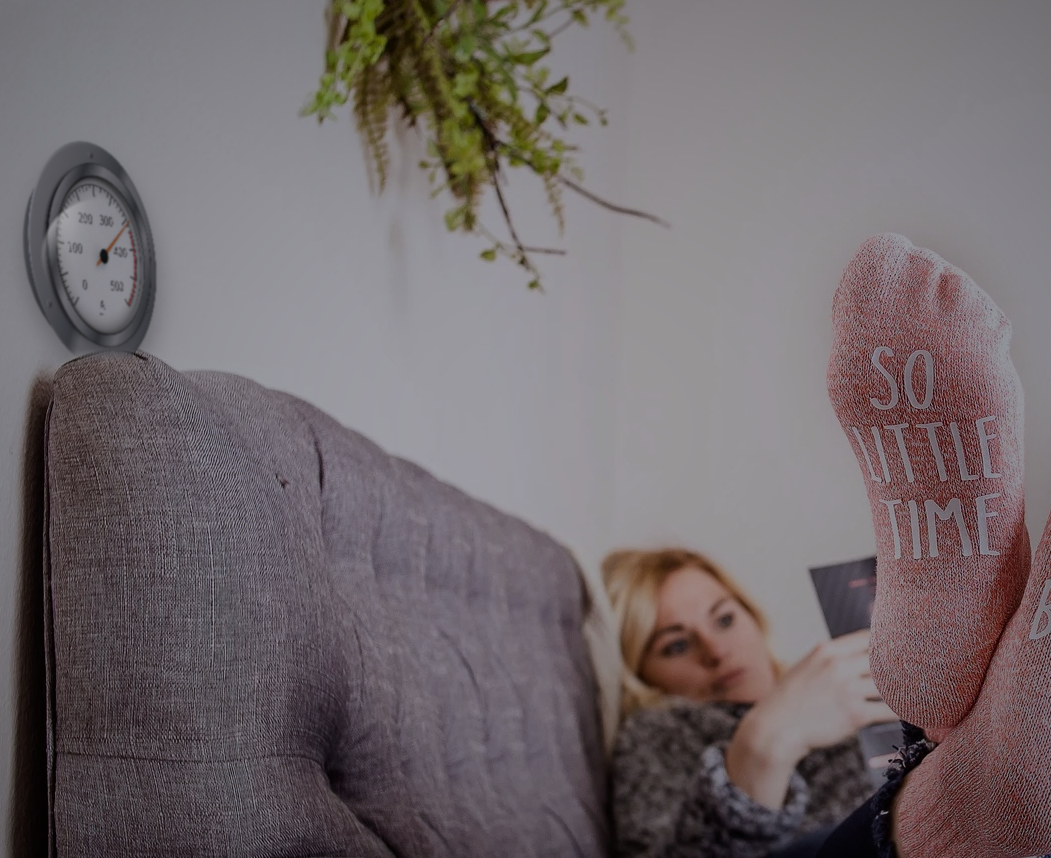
**350** A
